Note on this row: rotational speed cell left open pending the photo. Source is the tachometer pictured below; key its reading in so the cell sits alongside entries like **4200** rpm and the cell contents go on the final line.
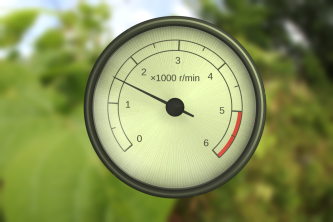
**1500** rpm
